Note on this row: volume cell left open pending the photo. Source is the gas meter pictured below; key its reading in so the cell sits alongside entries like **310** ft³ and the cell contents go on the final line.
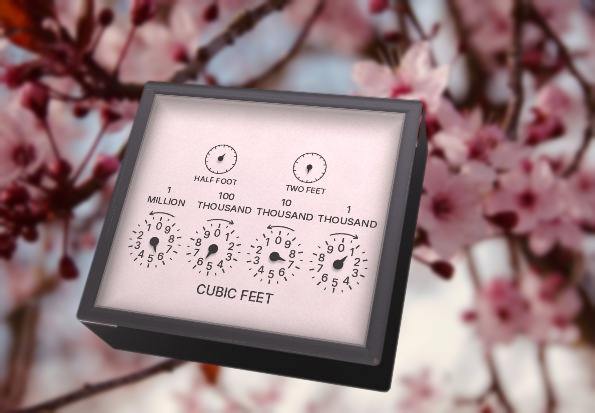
**557100** ft³
